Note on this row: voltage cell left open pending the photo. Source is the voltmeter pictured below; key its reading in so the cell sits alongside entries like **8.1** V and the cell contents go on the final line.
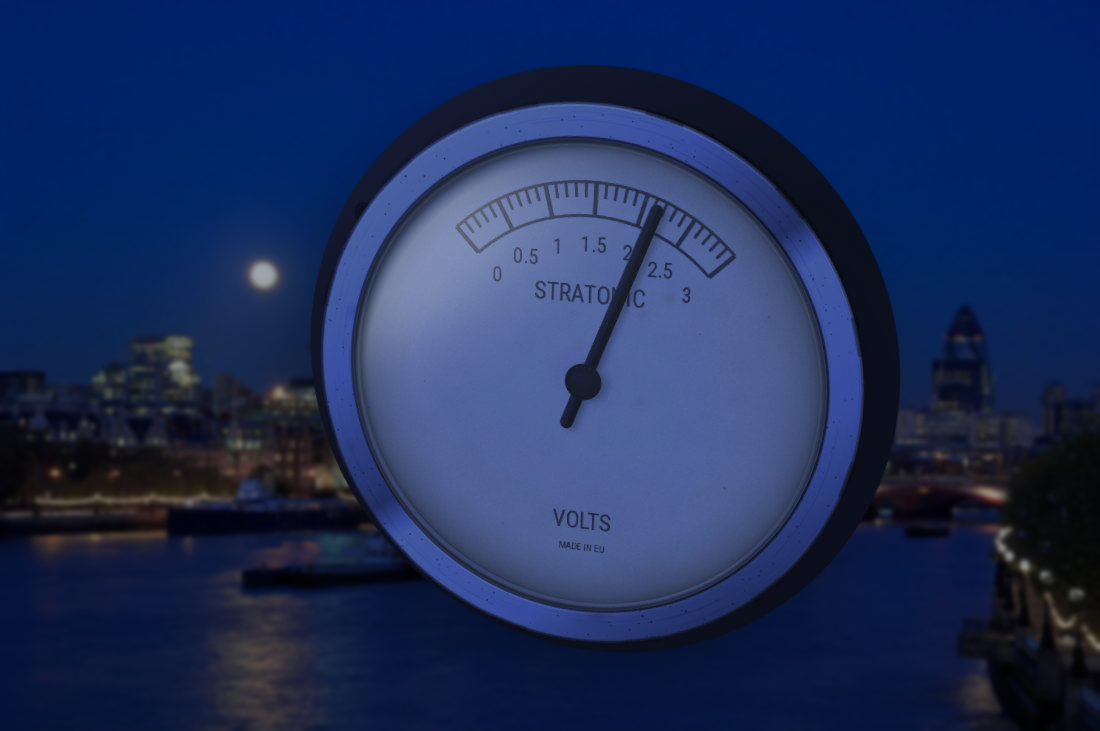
**2.15** V
